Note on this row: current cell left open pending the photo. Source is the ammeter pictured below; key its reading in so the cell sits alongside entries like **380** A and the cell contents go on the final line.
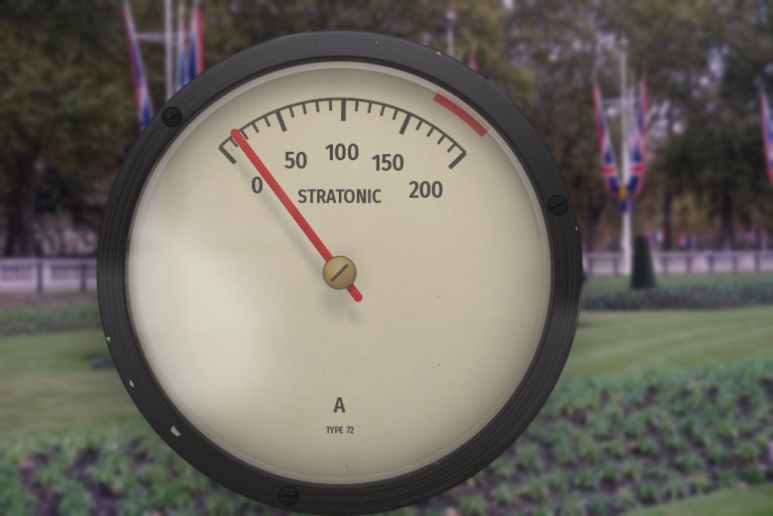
**15** A
